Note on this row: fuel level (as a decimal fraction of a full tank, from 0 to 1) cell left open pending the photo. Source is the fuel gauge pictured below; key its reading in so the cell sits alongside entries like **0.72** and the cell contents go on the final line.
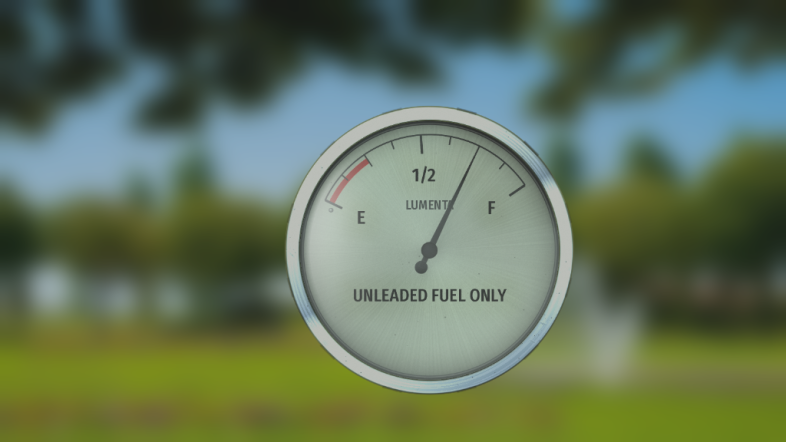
**0.75**
